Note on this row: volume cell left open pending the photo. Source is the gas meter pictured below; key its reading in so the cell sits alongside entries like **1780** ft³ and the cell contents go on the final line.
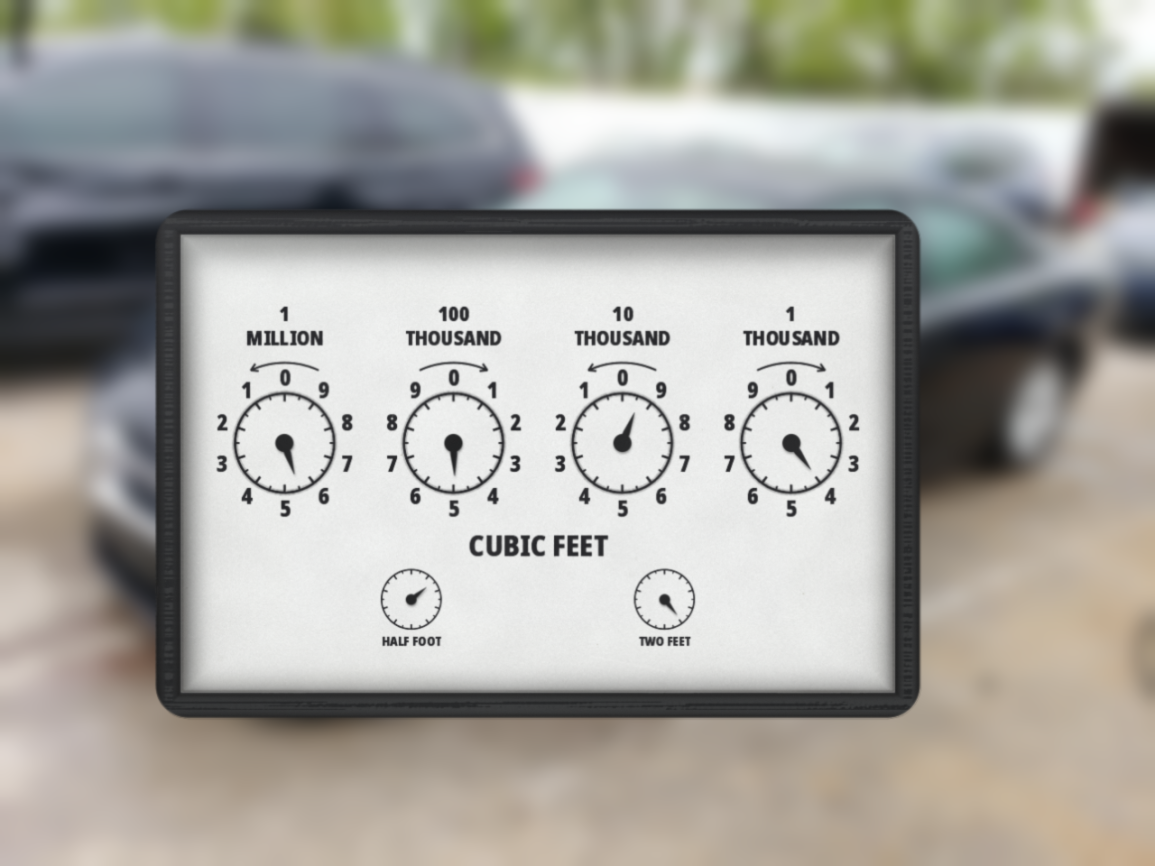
**549400** ft³
